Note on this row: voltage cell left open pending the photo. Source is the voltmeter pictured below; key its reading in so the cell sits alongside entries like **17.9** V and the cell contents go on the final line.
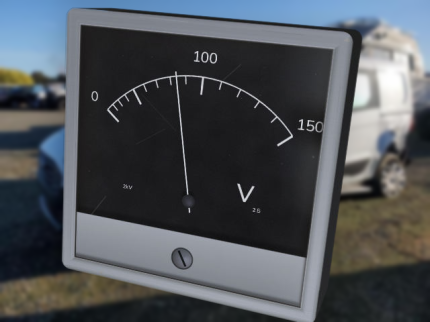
**85** V
